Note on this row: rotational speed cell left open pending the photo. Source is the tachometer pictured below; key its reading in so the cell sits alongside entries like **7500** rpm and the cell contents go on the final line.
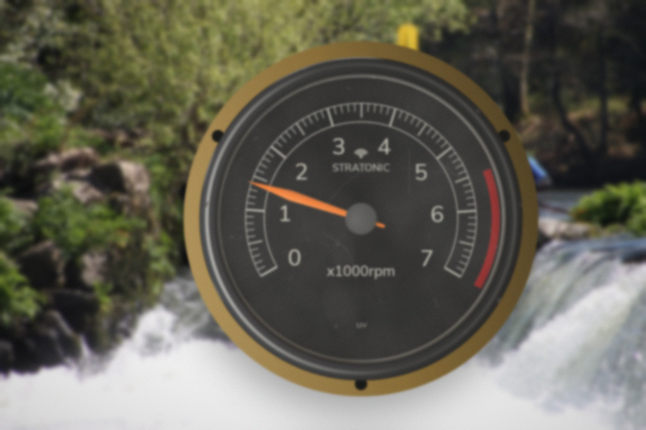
**1400** rpm
